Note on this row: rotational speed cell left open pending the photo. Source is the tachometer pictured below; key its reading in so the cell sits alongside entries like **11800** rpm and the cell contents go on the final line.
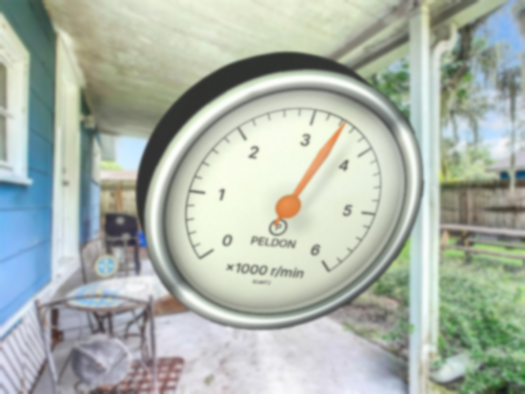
**3400** rpm
